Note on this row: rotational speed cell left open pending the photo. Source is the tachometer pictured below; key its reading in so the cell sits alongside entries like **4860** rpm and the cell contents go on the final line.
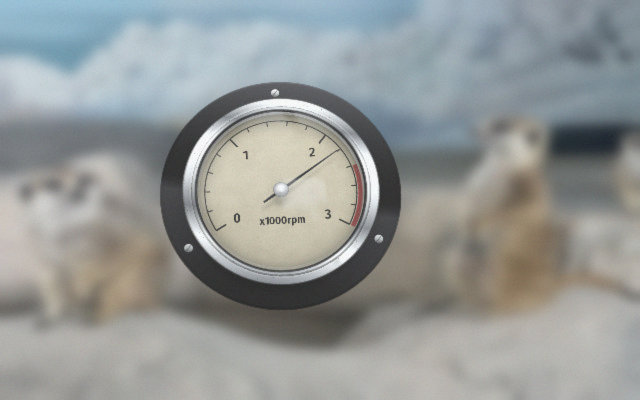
**2200** rpm
